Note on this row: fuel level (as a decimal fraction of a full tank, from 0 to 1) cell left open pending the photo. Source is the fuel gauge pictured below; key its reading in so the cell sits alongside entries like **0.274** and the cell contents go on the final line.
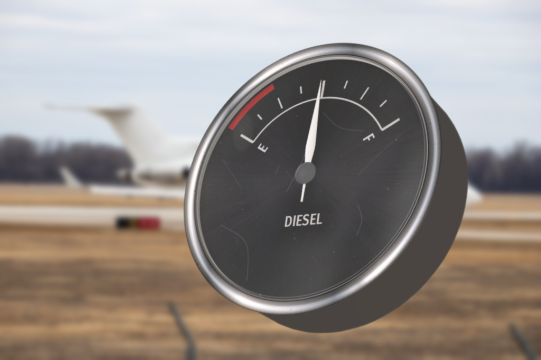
**0.5**
